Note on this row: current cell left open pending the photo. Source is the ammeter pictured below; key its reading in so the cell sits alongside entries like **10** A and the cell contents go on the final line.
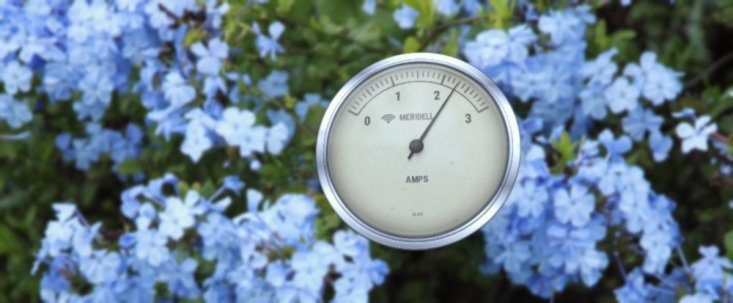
**2.3** A
